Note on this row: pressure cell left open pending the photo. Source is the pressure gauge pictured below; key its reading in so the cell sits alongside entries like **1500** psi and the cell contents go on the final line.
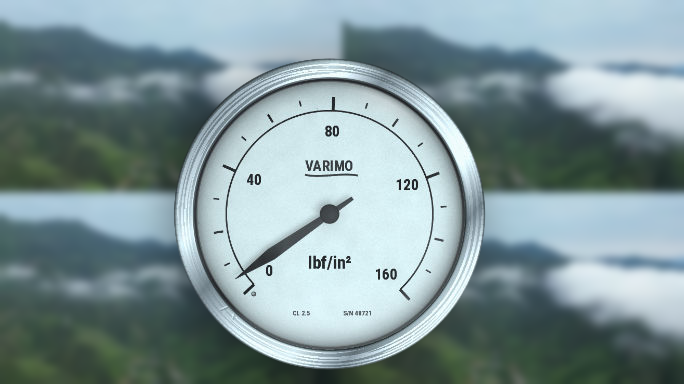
**5** psi
